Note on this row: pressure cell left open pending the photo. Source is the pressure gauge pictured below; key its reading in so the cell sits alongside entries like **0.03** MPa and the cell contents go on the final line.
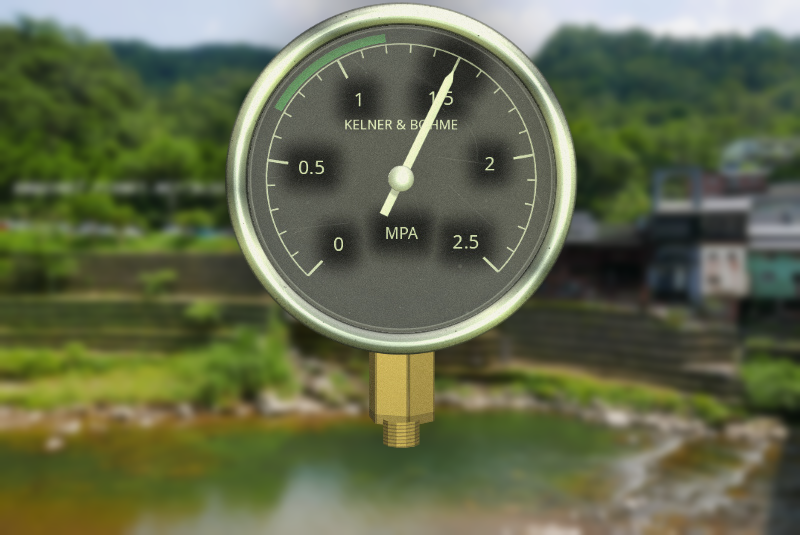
**1.5** MPa
